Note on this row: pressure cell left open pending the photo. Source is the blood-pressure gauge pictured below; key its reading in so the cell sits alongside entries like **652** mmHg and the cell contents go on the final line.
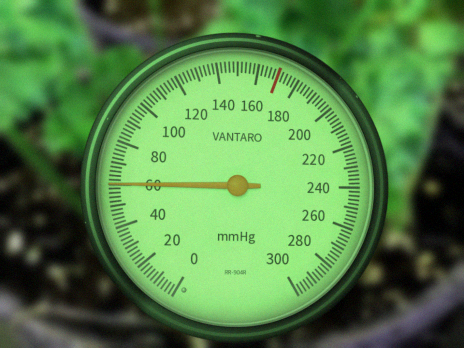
**60** mmHg
